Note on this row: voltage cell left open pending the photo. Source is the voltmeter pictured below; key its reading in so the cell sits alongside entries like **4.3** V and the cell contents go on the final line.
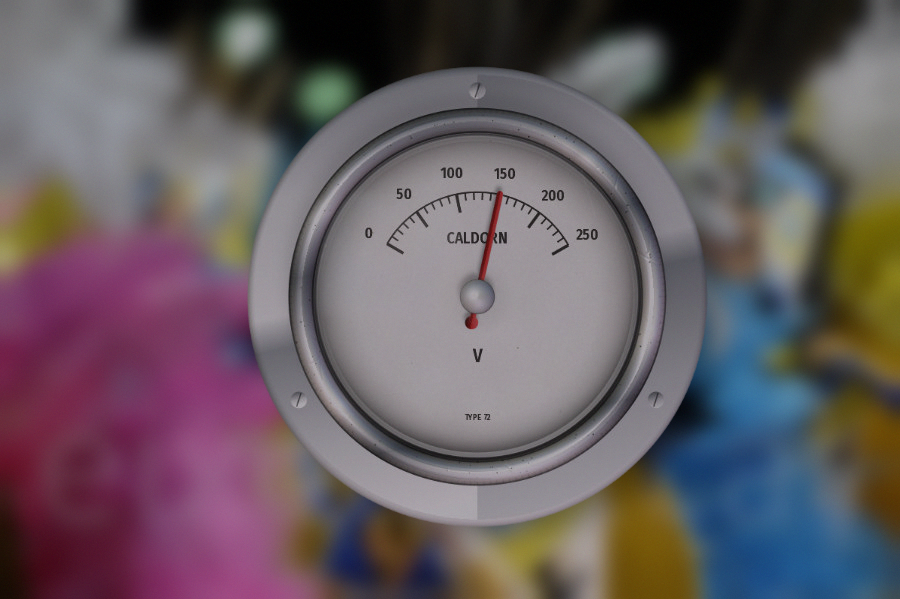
**150** V
